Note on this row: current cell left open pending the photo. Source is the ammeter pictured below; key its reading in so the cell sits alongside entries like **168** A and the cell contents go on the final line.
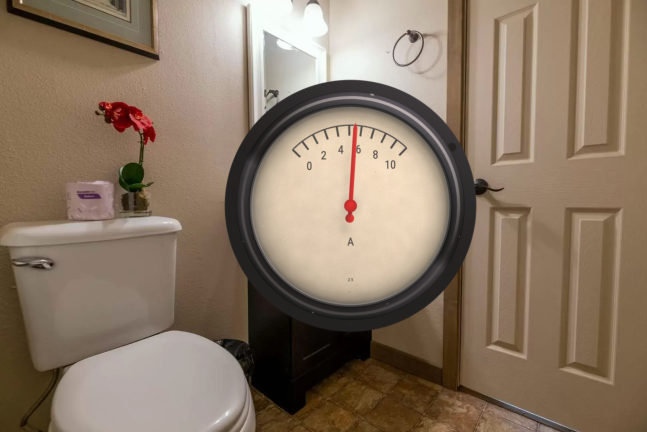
**5.5** A
